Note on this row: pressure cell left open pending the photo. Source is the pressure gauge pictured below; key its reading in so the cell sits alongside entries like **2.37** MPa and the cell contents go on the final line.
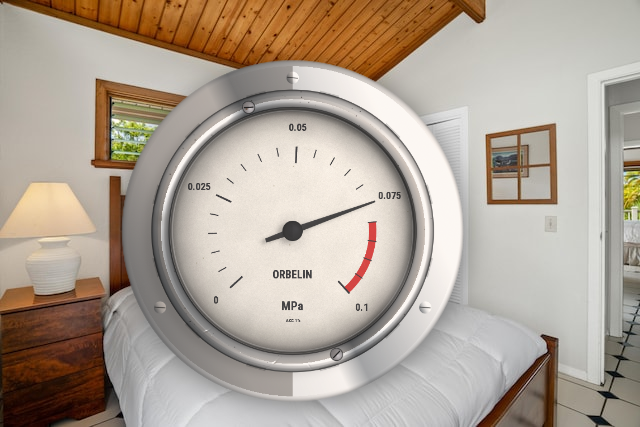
**0.075** MPa
